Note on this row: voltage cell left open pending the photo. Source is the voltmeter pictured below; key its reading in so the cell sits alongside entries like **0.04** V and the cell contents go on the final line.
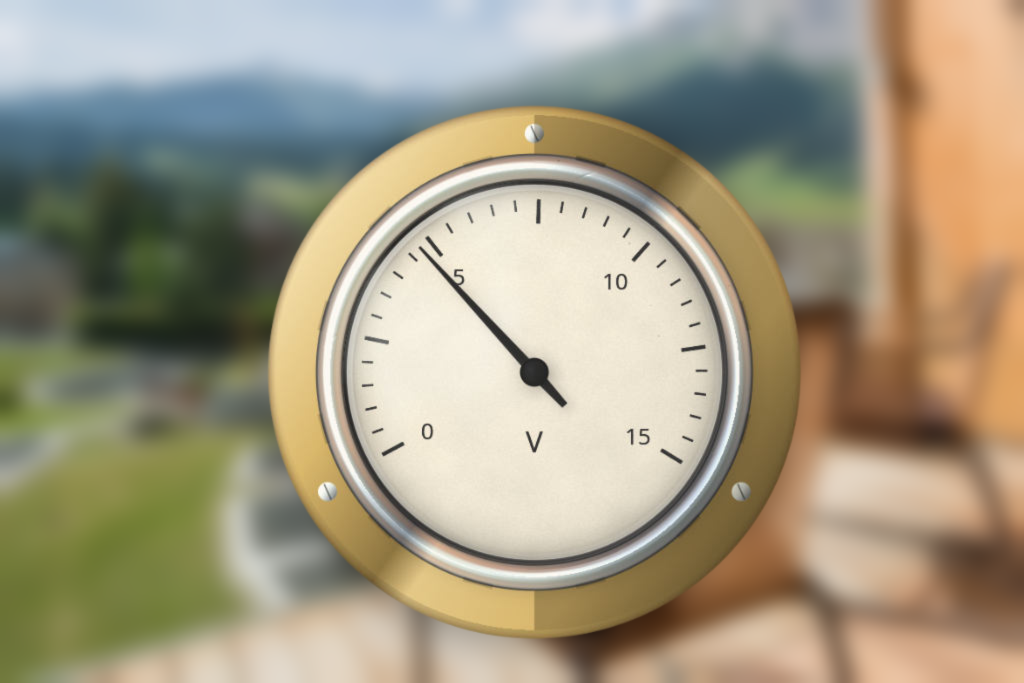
**4.75** V
